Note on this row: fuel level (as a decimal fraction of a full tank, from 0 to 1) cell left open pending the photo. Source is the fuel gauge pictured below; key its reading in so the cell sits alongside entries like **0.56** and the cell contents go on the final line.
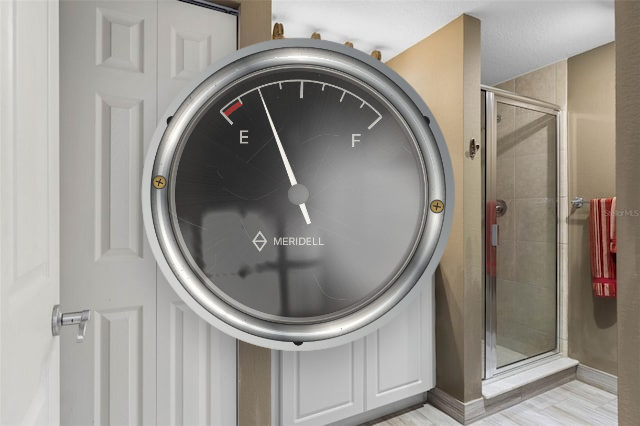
**0.25**
